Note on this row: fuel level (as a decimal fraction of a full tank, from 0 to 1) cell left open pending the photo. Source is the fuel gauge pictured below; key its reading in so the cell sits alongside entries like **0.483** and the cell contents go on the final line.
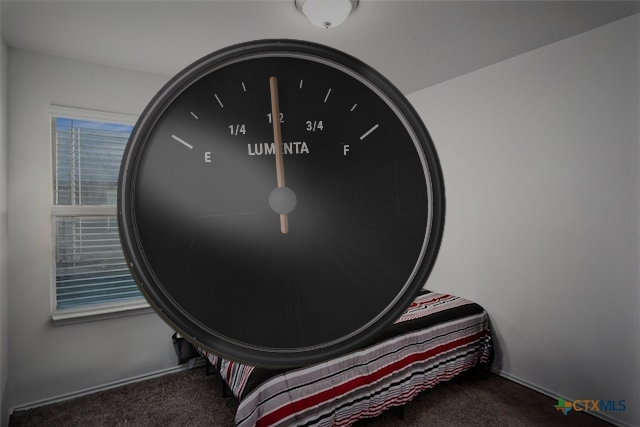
**0.5**
